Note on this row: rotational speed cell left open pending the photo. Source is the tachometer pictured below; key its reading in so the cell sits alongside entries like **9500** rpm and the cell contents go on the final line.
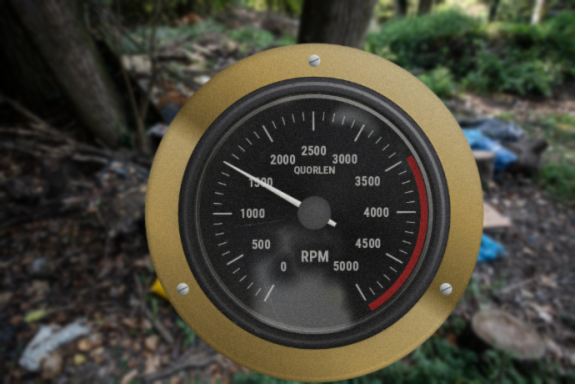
**1500** rpm
